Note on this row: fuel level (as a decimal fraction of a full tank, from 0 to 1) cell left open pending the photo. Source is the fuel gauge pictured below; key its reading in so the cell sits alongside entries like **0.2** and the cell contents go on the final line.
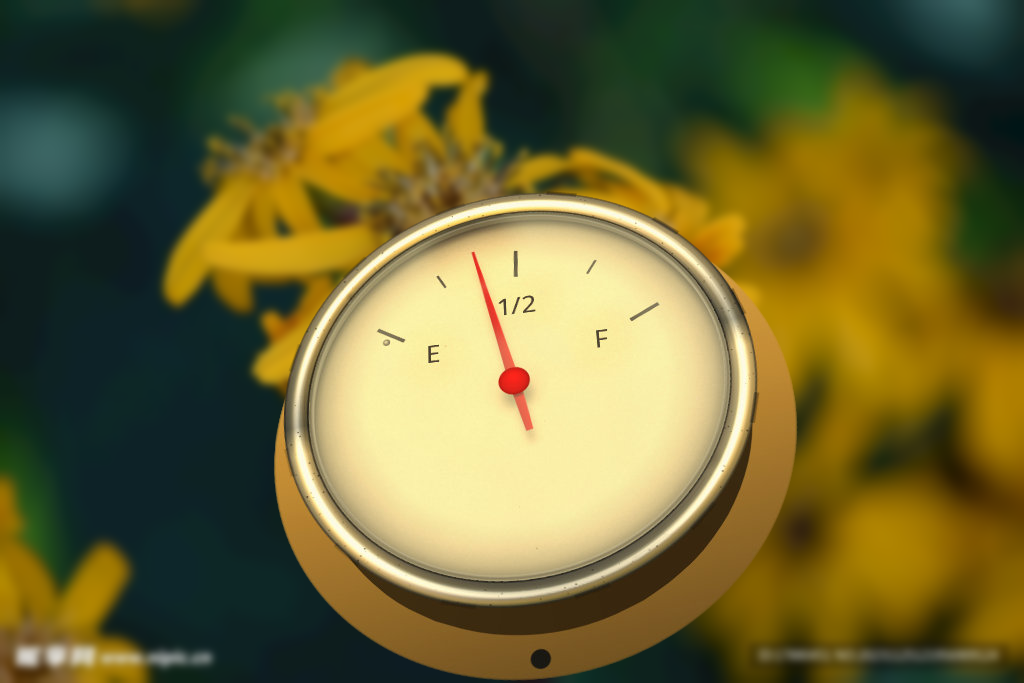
**0.375**
